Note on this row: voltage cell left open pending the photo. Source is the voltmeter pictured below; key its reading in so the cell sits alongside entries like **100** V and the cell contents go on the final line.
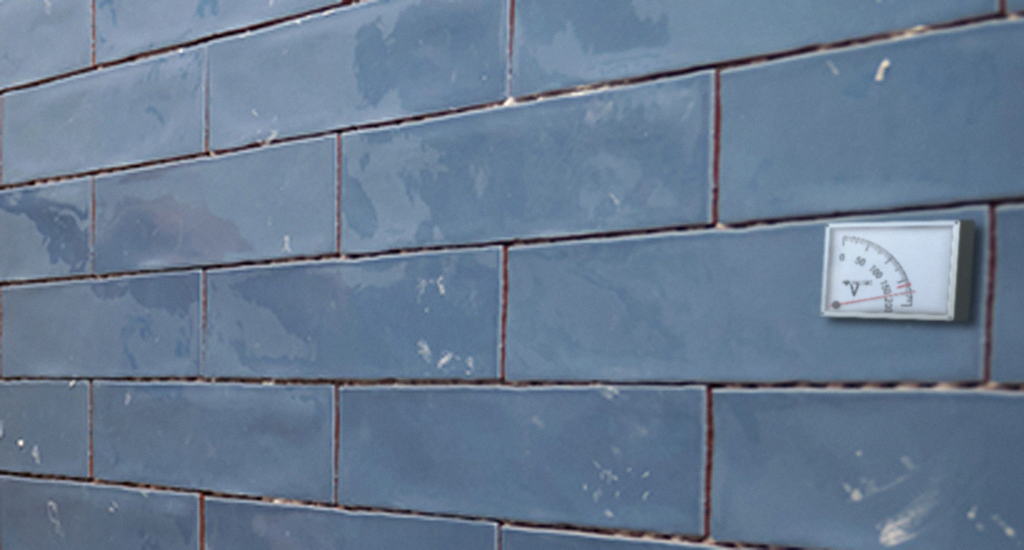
**175** V
